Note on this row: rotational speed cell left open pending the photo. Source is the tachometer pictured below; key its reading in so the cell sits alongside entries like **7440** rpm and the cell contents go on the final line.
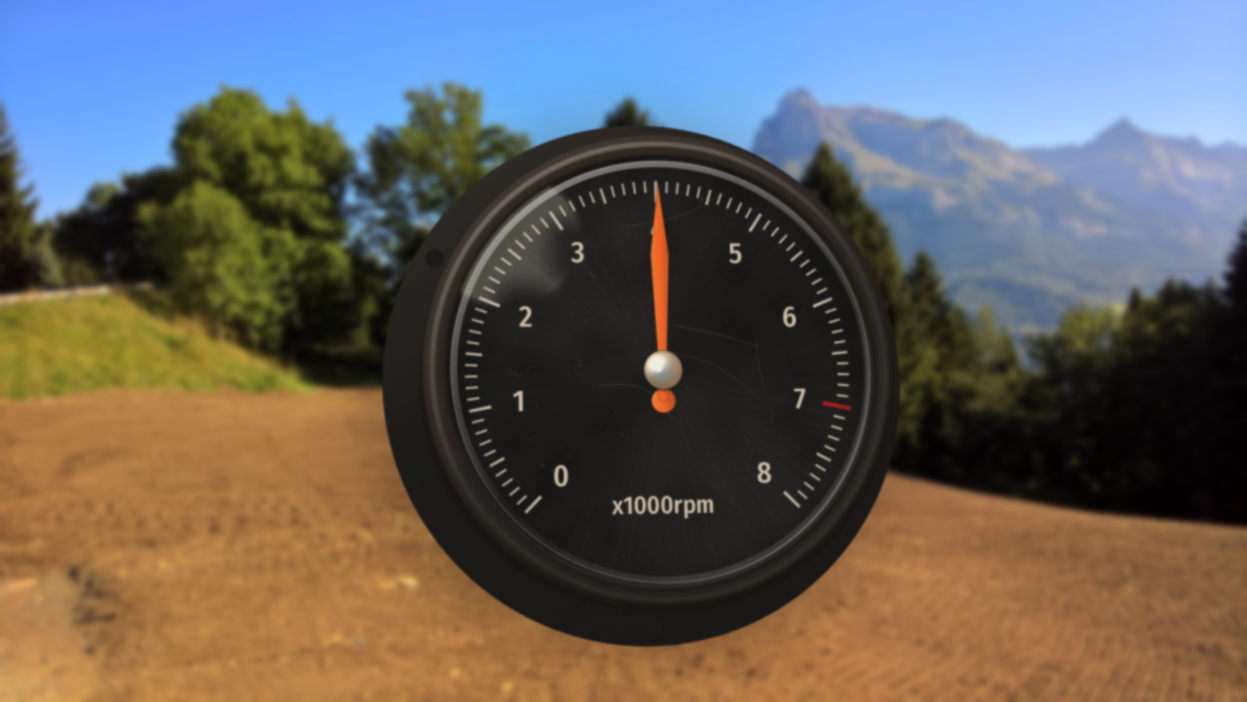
**4000** rpm
